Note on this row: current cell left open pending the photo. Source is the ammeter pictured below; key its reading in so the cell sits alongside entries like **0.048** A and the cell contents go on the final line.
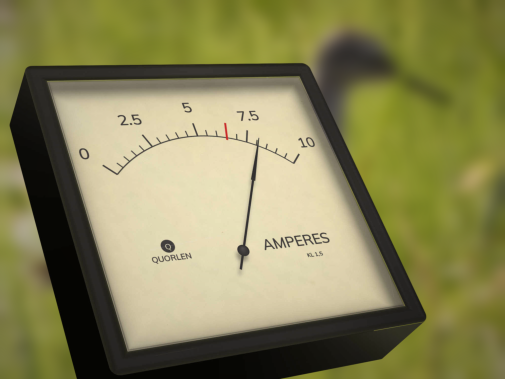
**8** A
